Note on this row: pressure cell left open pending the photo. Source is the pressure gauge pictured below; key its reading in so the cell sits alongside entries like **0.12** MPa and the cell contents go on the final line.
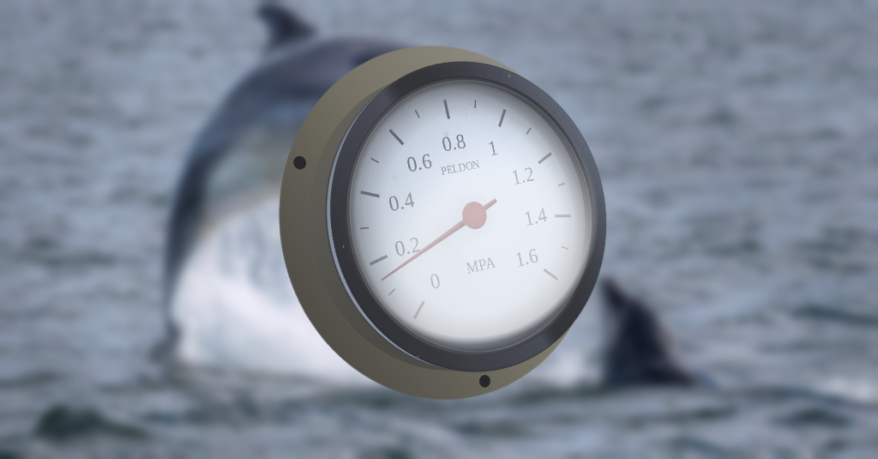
**0.15** MPa
